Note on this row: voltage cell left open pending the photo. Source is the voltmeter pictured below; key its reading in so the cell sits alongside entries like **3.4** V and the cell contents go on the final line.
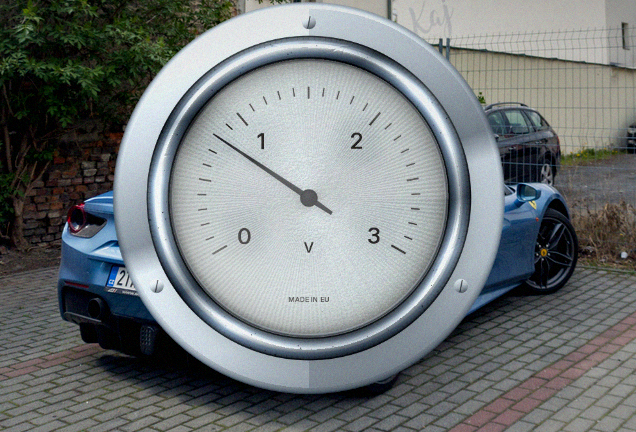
**0.8** V
